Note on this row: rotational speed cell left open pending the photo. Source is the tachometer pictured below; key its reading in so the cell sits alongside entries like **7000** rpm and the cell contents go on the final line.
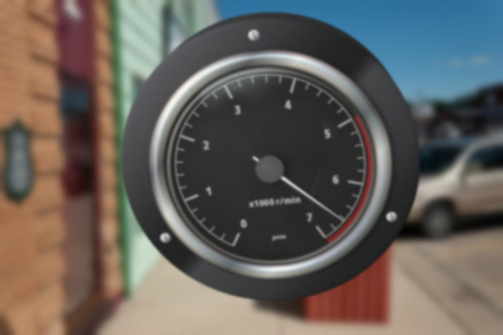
**6600** rpm
